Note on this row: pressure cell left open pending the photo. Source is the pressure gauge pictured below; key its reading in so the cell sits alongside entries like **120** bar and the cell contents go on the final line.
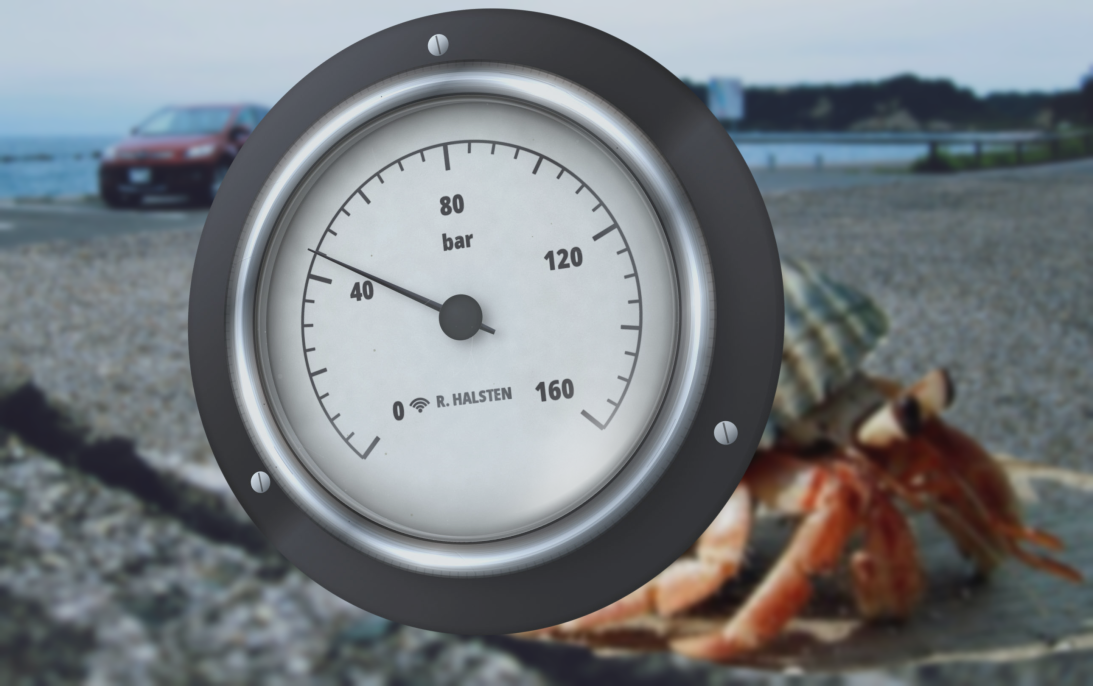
**45** bar
